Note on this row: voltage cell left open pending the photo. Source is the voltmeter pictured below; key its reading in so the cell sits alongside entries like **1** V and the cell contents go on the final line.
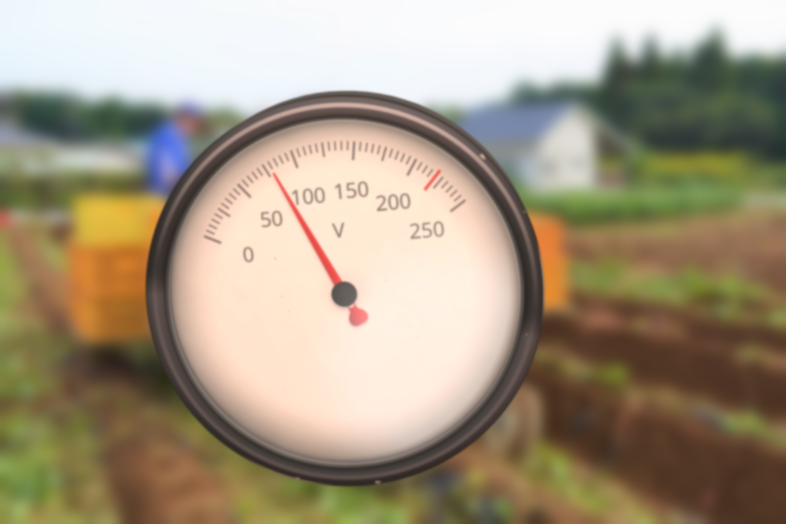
**80** V
